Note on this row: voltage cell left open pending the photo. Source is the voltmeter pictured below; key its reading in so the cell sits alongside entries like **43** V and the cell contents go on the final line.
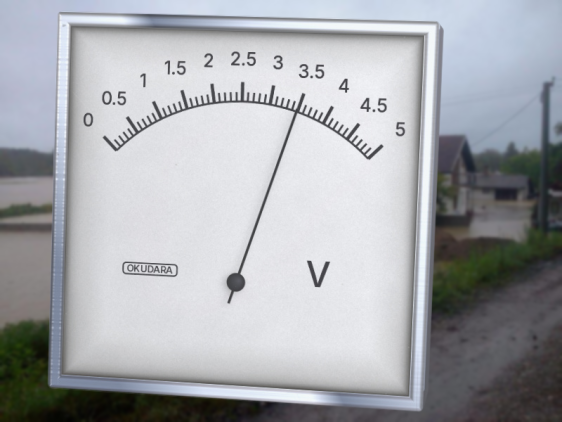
**3.5** V
